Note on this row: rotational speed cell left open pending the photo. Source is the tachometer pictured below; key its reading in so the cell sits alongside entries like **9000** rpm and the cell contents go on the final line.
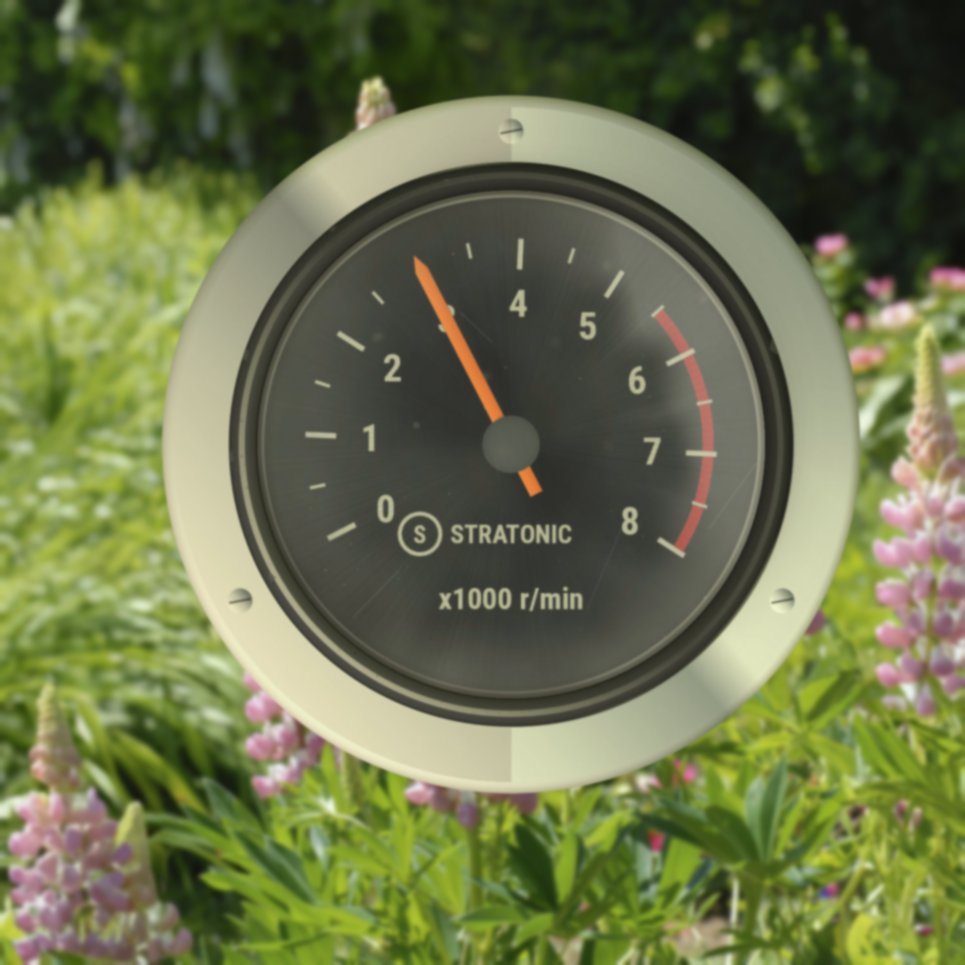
**3000** rpm
